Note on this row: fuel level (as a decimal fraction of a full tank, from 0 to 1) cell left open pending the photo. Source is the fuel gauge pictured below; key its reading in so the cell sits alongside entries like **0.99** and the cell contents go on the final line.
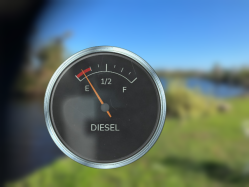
**0.125**
